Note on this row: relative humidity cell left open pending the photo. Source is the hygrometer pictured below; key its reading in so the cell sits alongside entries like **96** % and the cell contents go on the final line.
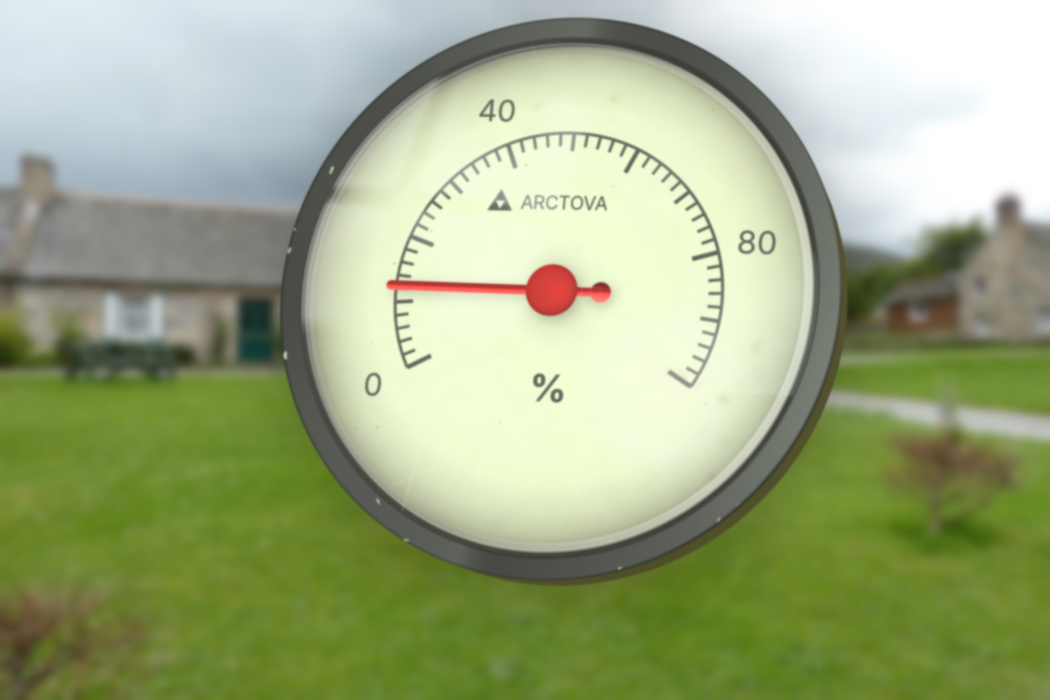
**12** %
